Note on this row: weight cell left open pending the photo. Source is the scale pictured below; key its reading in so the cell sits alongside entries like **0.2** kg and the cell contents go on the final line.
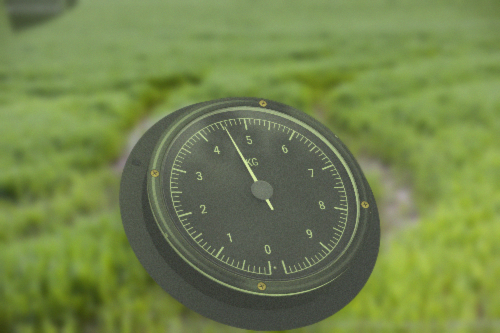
**4.5** kg
